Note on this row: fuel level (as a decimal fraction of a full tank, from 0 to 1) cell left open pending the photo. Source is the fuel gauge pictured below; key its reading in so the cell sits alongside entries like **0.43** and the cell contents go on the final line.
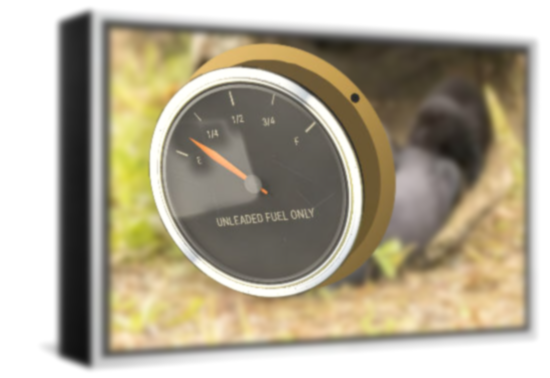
**0.125**
